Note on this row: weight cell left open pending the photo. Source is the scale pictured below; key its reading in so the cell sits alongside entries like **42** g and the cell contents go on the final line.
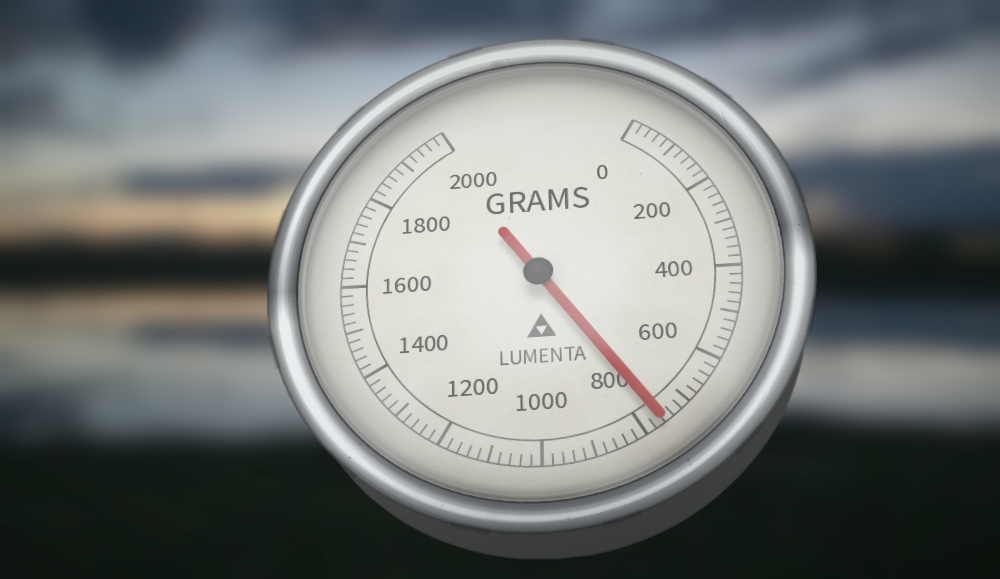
**760** g
